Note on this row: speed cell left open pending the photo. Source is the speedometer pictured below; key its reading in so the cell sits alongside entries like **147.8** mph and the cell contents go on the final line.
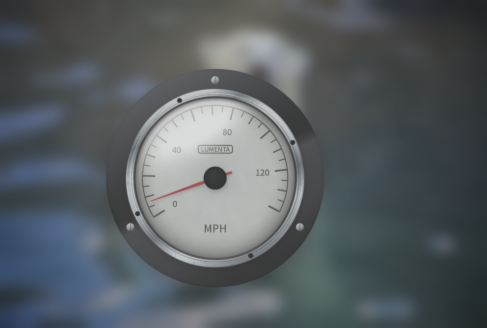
**7.5** mph
